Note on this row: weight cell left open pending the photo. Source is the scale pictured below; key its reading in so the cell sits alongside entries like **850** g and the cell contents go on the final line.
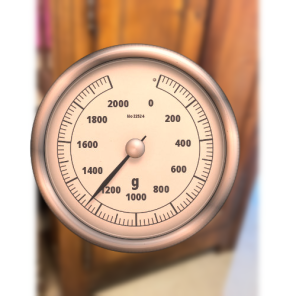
**1260** g
